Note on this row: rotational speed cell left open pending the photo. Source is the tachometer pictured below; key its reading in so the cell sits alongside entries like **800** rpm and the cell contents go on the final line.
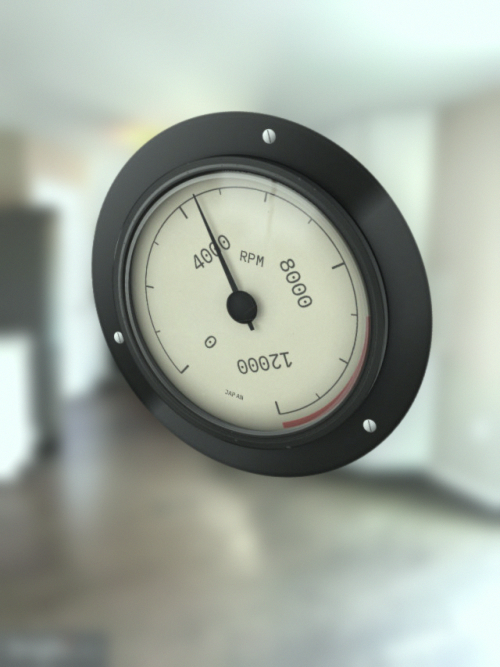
**4500** rpm
